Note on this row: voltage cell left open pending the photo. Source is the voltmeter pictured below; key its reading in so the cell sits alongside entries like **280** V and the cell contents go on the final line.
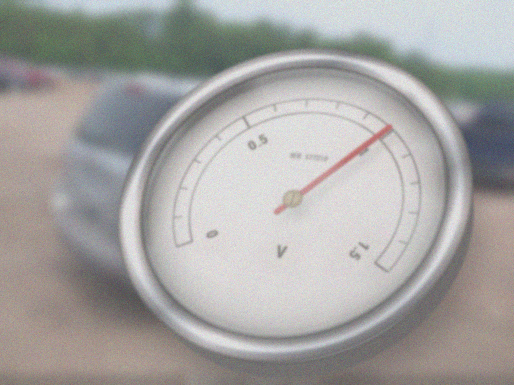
**1** V
